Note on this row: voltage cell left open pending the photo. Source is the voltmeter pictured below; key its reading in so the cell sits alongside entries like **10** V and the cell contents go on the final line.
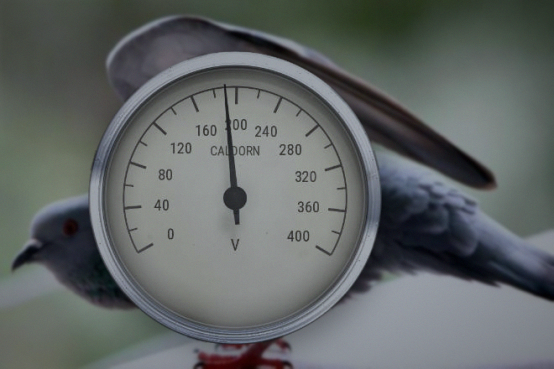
**190** V
